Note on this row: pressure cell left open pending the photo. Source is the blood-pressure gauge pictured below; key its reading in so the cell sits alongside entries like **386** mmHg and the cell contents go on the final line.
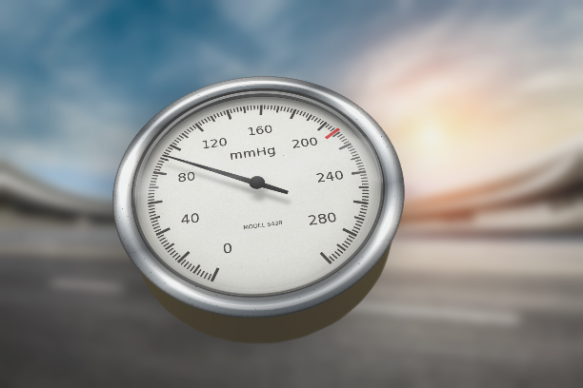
**90** mmHg
